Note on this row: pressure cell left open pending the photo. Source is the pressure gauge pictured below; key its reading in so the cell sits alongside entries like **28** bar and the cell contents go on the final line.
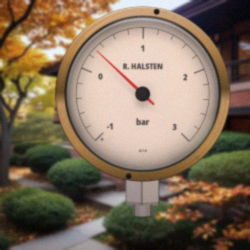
**0.3** bar
